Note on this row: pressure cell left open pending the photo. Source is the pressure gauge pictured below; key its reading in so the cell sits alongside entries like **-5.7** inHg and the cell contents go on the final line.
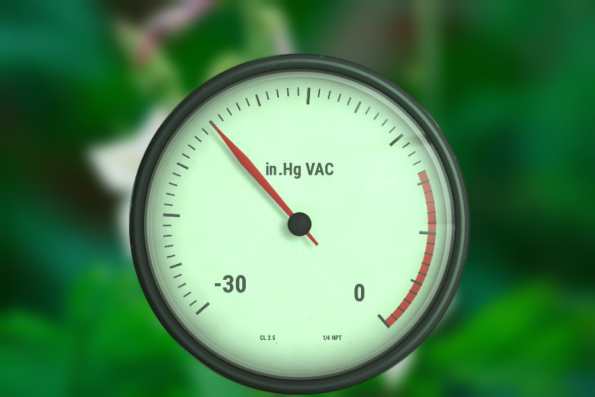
**-20** inHg
